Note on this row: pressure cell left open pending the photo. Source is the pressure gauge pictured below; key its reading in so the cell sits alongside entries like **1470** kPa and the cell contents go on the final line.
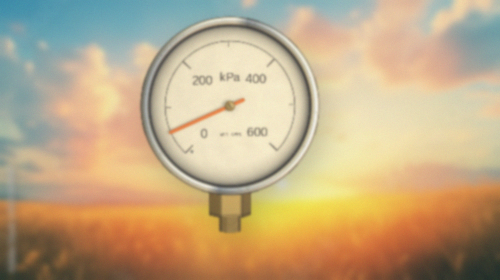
**50** kPa
